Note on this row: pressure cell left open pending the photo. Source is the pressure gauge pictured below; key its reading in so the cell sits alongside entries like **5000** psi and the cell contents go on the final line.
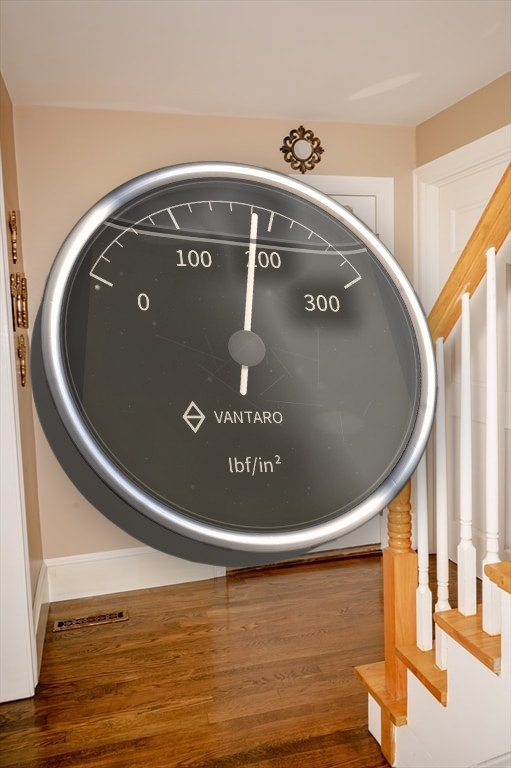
**180** psi
